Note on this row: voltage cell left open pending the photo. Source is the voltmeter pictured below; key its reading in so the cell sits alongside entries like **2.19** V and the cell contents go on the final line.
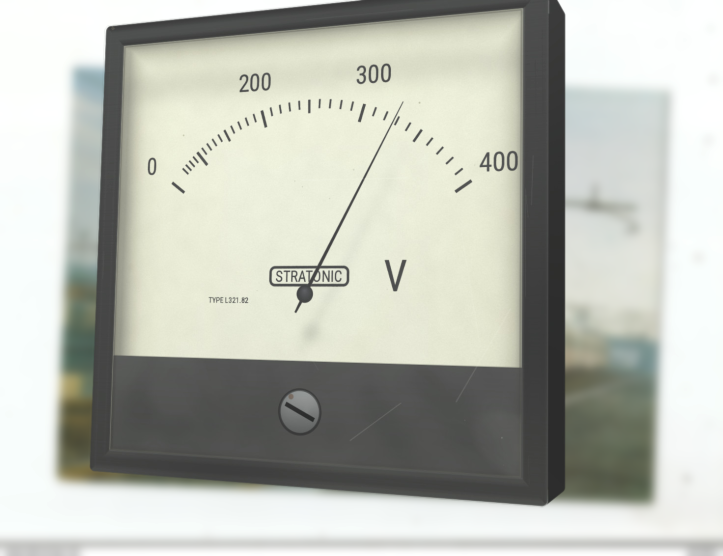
**330** V
